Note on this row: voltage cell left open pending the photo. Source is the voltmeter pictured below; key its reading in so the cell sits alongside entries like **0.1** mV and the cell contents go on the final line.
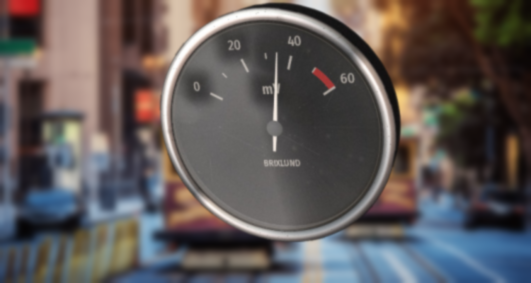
**35** mV
